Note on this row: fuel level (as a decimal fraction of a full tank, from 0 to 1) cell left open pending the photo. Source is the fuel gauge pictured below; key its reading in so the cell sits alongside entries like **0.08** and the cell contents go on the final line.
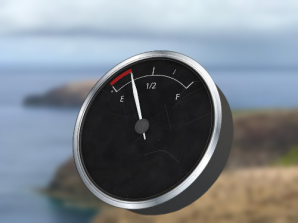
**0.25**
